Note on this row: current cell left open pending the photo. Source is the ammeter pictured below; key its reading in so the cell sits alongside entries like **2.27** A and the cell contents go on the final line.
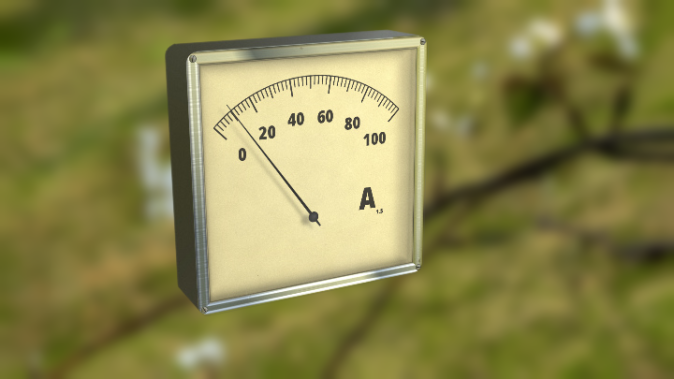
**10** A
